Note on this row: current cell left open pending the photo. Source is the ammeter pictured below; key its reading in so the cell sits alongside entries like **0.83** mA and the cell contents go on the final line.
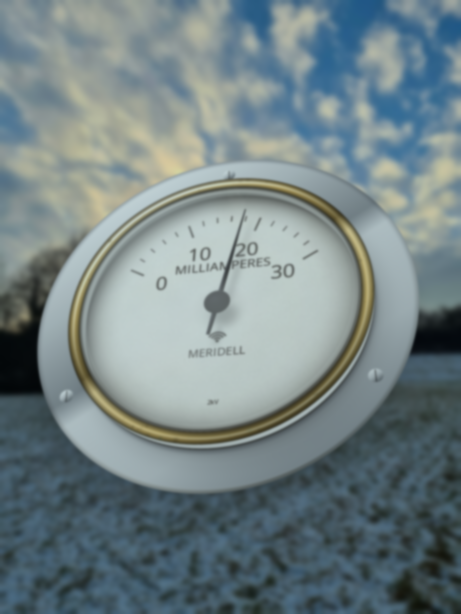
**18** mA
